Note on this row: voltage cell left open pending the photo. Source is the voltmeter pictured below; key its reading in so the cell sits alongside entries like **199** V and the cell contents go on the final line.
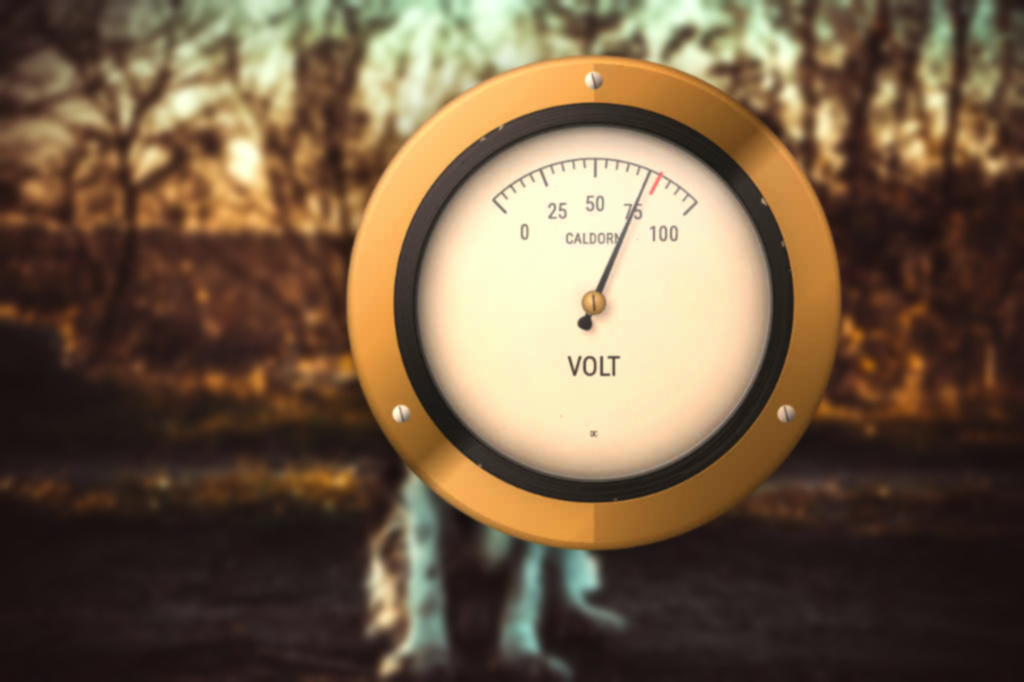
**75** V
